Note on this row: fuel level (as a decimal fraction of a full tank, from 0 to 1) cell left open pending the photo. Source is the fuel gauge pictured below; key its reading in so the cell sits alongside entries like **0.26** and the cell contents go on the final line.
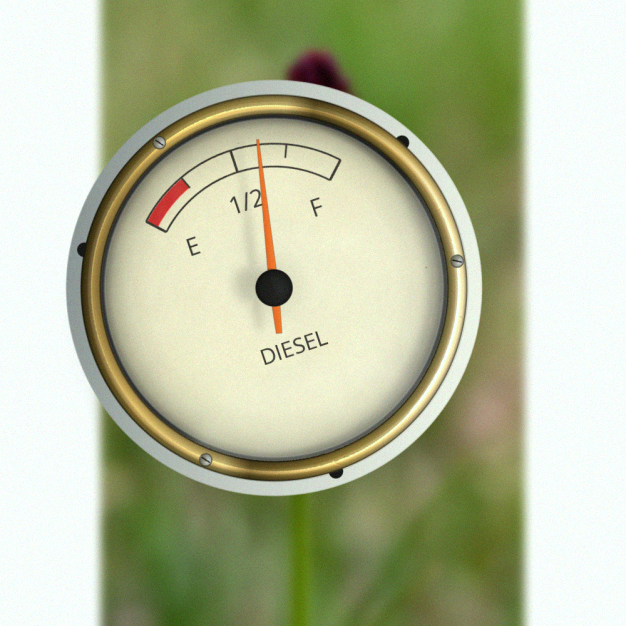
**0.625**
